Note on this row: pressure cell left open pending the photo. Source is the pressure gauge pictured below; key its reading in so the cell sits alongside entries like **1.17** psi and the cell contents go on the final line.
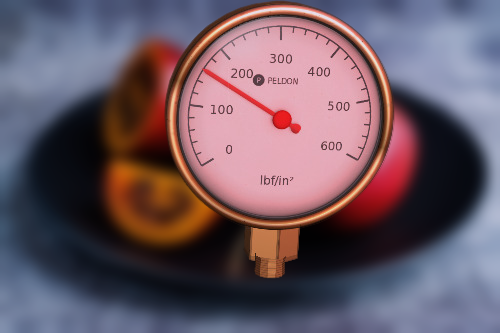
**160** psi
